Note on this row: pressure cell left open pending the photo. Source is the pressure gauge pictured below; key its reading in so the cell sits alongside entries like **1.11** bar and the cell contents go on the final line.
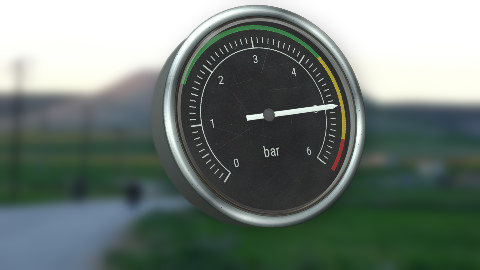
**5** bar
